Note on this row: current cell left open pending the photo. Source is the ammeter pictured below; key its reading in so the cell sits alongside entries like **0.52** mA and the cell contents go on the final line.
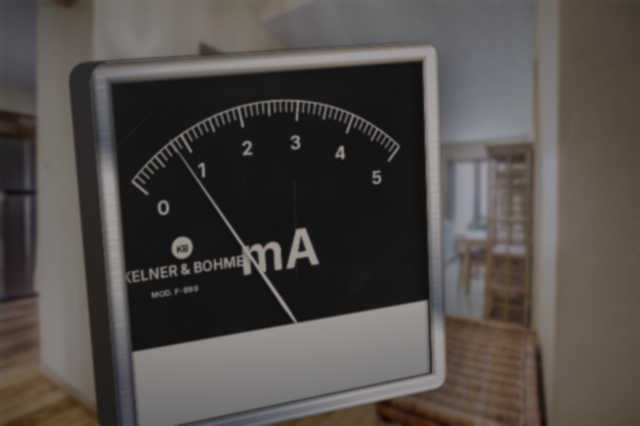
**0.8** mA
